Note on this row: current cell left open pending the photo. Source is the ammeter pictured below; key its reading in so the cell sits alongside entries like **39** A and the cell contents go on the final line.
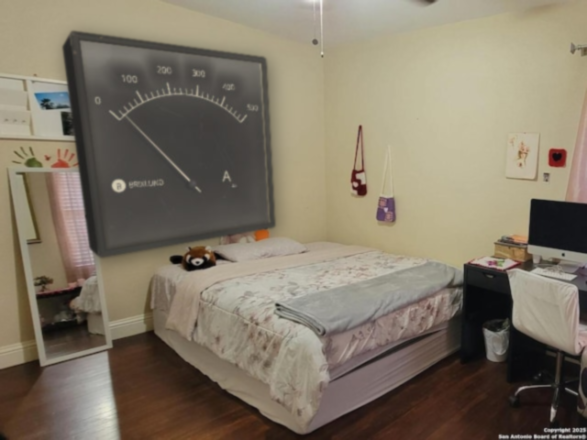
**20** A
